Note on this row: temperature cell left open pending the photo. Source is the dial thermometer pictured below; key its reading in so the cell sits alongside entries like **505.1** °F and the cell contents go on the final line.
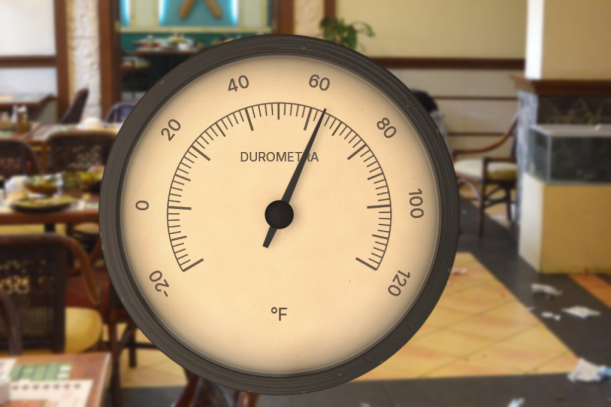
**64** °F
